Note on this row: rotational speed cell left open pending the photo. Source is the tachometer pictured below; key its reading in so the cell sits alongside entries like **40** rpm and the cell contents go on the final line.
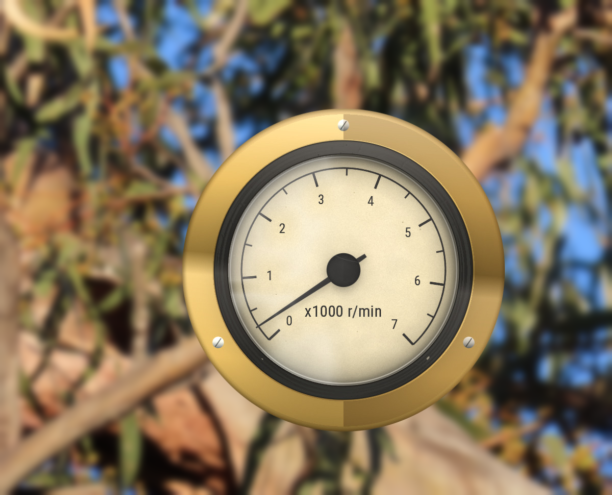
**250** rpm
